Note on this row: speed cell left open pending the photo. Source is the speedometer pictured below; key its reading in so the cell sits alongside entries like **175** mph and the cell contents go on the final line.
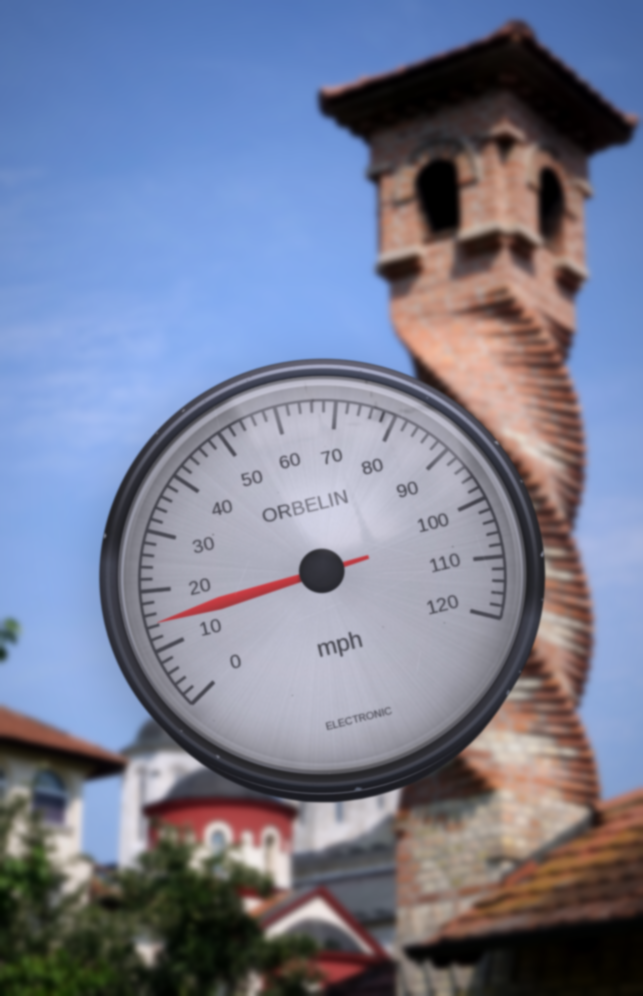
**14** mph
